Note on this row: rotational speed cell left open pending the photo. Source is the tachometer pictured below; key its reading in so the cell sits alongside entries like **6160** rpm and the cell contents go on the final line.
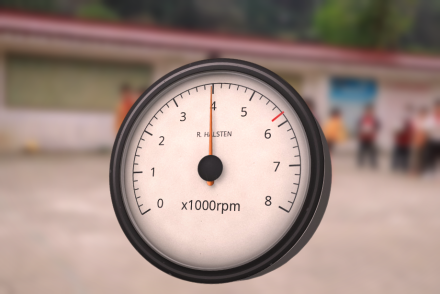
**4000** rpm
